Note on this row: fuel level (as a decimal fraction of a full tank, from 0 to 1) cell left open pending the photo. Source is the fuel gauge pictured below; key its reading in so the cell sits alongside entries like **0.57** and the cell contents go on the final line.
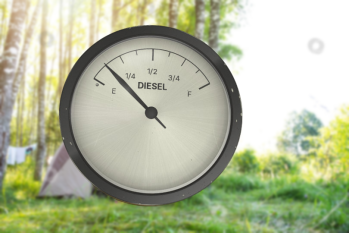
**0.125**
